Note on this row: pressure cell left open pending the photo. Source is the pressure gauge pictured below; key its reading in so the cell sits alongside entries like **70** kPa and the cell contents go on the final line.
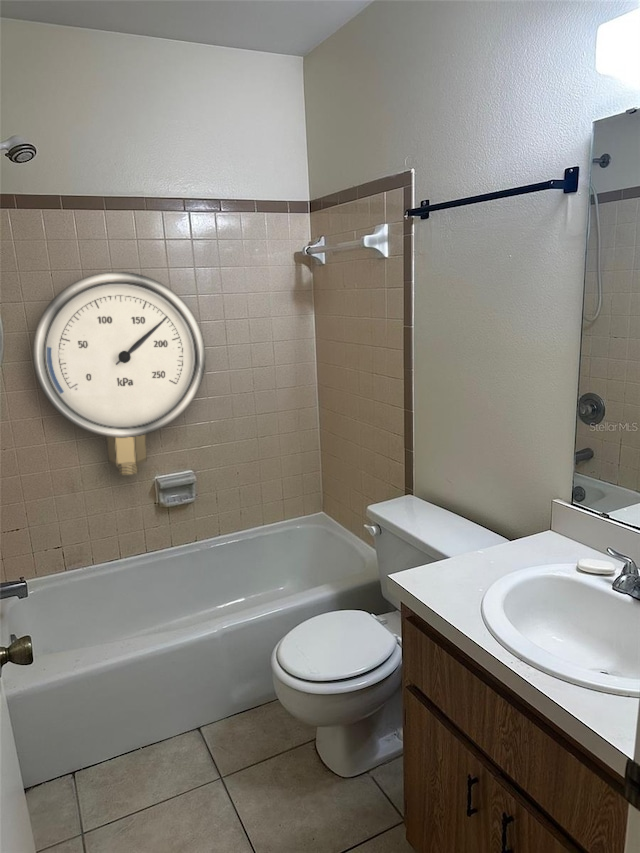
**175** kPa
